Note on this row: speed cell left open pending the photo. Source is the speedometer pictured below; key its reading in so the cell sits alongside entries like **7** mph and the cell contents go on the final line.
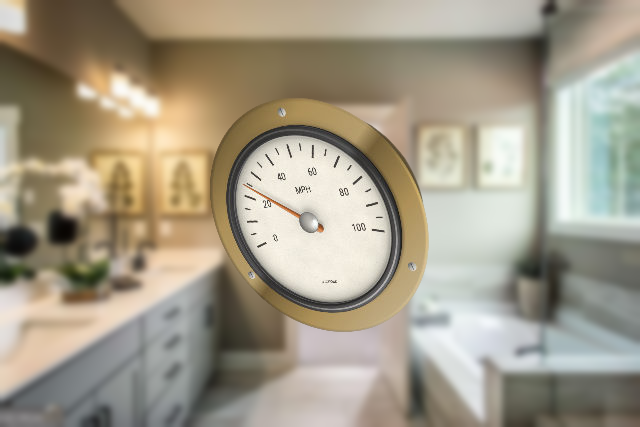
**25** mph
